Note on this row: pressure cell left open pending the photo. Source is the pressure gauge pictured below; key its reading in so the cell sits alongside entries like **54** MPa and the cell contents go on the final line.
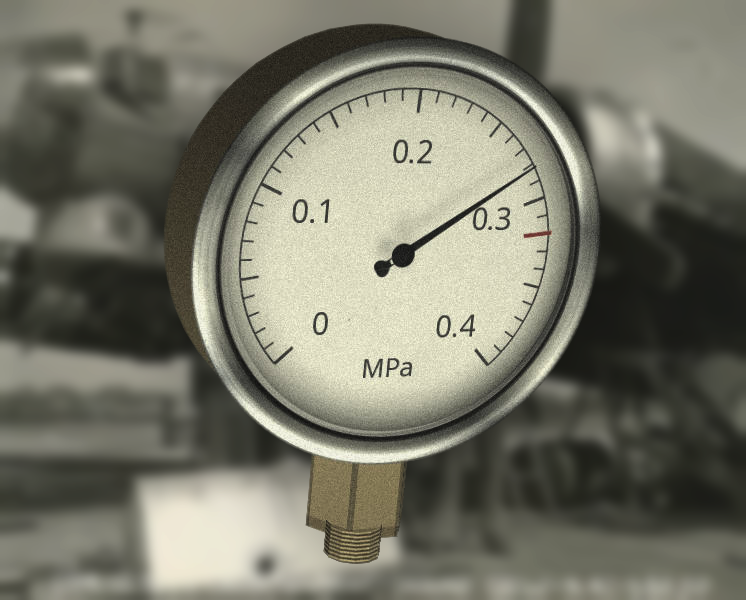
**0.28** MPa
